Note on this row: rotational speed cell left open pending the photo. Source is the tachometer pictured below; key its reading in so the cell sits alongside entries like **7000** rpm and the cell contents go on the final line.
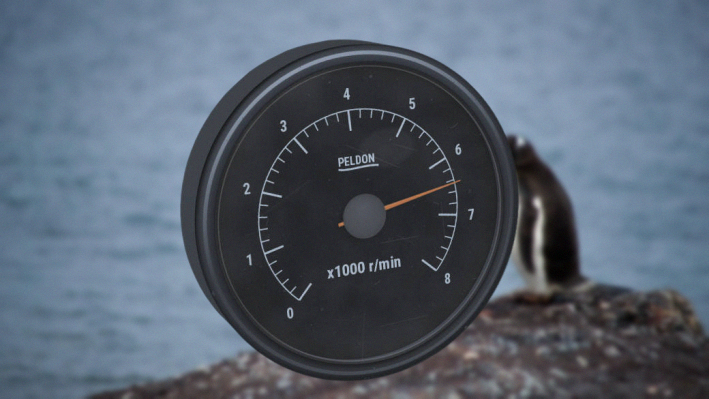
**6400** rpm
